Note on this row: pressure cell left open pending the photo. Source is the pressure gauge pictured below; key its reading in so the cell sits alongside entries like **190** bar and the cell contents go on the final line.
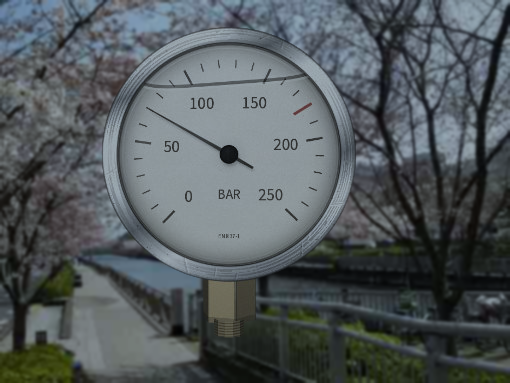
**70** bar
